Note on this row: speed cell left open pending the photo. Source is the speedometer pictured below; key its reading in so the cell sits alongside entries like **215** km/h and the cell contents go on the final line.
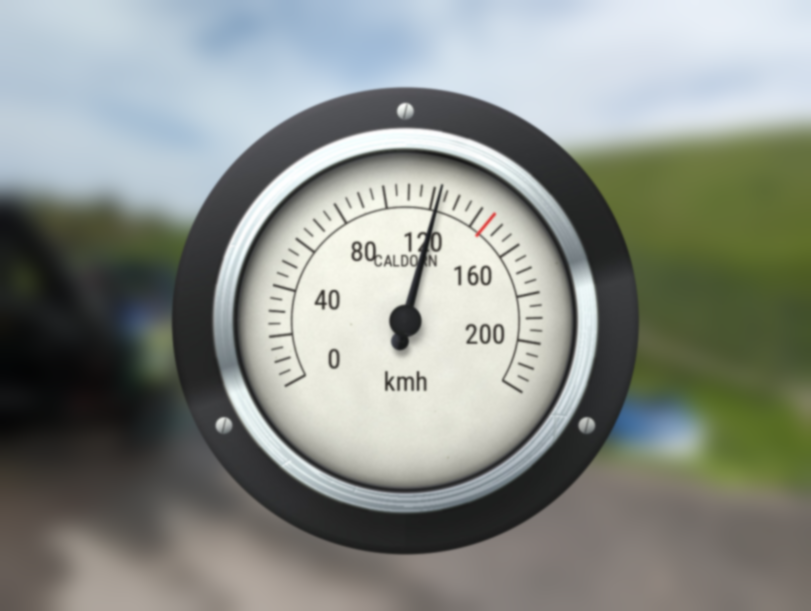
**122.5** km/h
